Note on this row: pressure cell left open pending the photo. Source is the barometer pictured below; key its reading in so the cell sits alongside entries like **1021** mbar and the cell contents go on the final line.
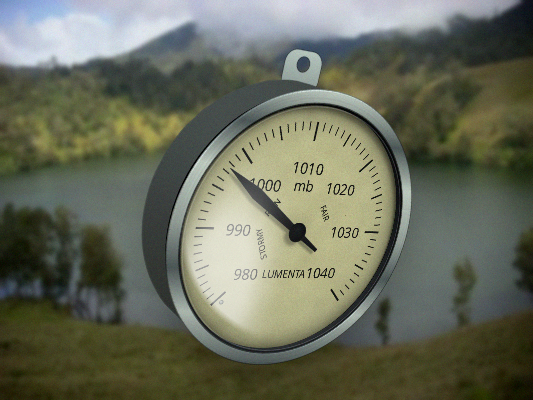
**997.5** mbar
